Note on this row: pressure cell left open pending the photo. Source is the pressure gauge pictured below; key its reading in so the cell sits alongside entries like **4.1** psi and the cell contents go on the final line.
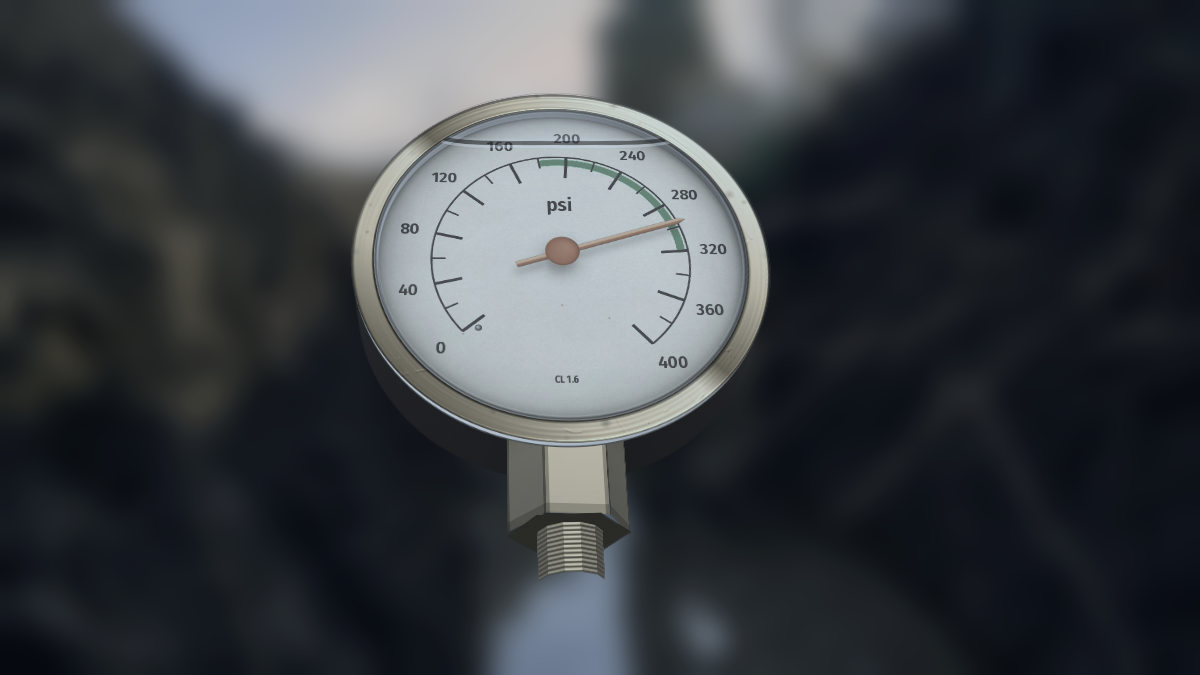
**300** psi
